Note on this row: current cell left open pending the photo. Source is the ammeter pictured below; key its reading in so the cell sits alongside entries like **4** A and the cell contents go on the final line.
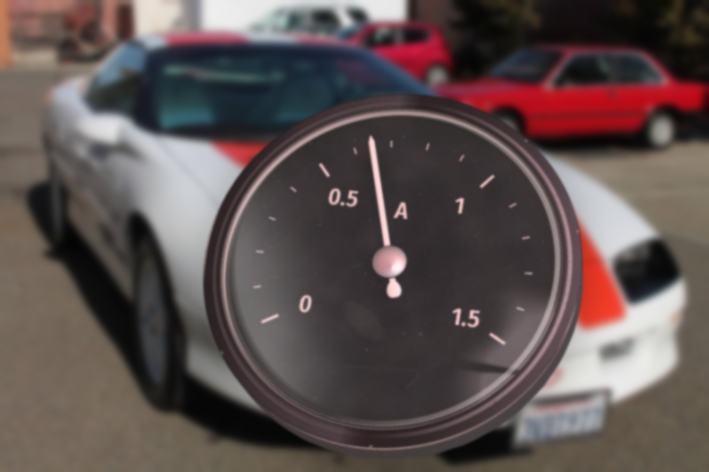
**0.65** A
